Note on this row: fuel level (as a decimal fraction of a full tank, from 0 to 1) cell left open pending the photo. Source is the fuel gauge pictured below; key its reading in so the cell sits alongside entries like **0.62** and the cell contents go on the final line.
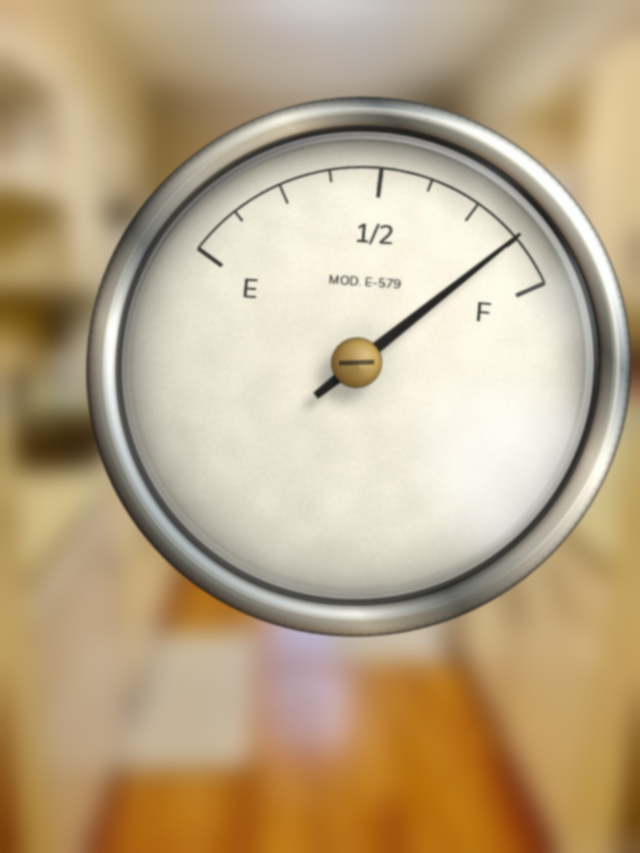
**0.875**
